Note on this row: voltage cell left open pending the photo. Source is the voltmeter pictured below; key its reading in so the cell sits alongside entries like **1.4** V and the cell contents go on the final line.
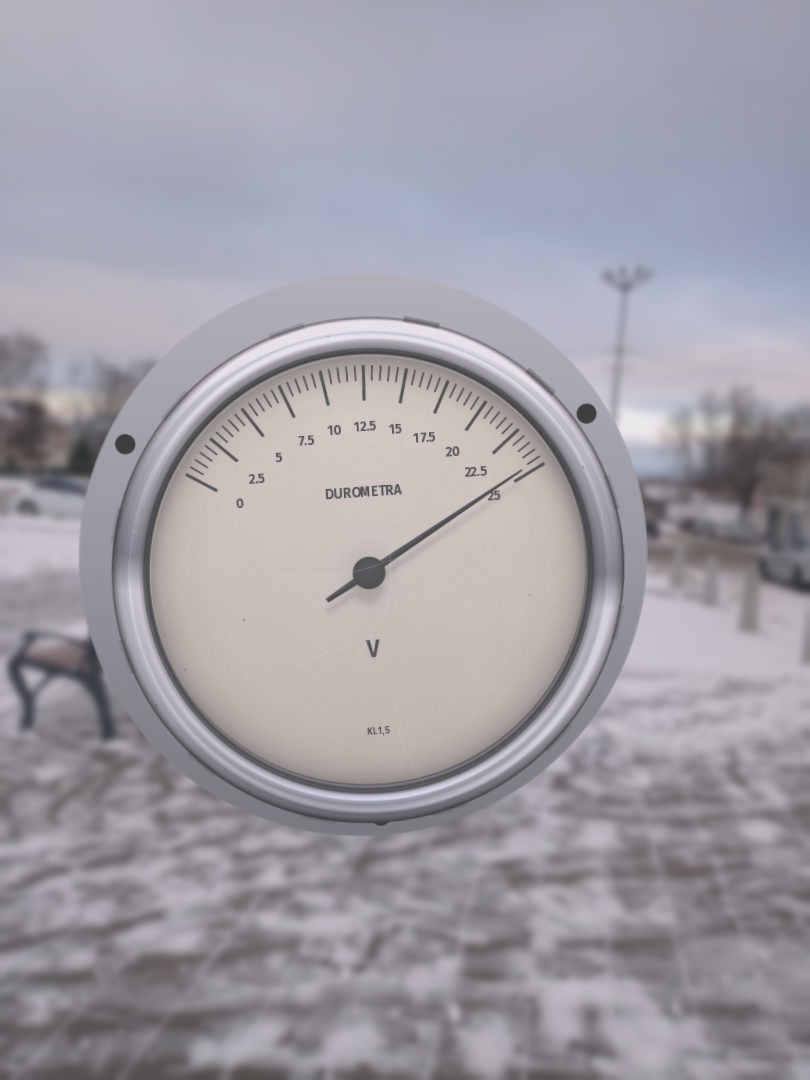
**24.5** V
